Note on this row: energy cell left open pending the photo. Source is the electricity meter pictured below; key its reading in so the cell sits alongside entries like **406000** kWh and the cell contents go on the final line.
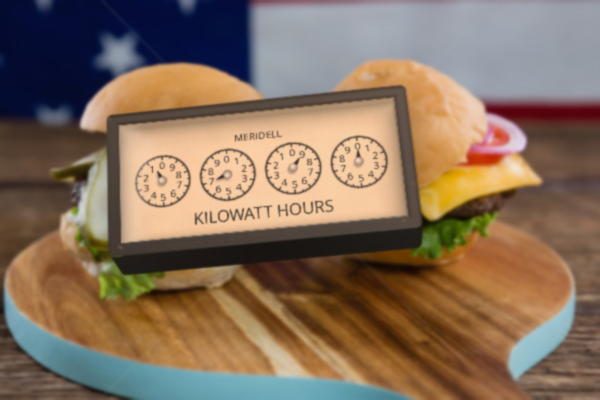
**690** kWh
